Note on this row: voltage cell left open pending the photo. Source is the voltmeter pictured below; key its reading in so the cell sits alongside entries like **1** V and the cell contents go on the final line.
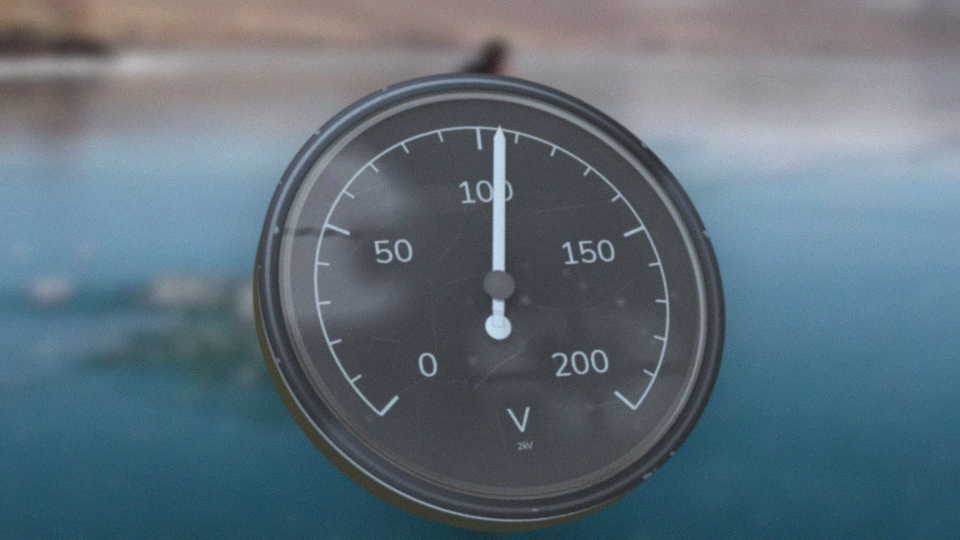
**105** V
